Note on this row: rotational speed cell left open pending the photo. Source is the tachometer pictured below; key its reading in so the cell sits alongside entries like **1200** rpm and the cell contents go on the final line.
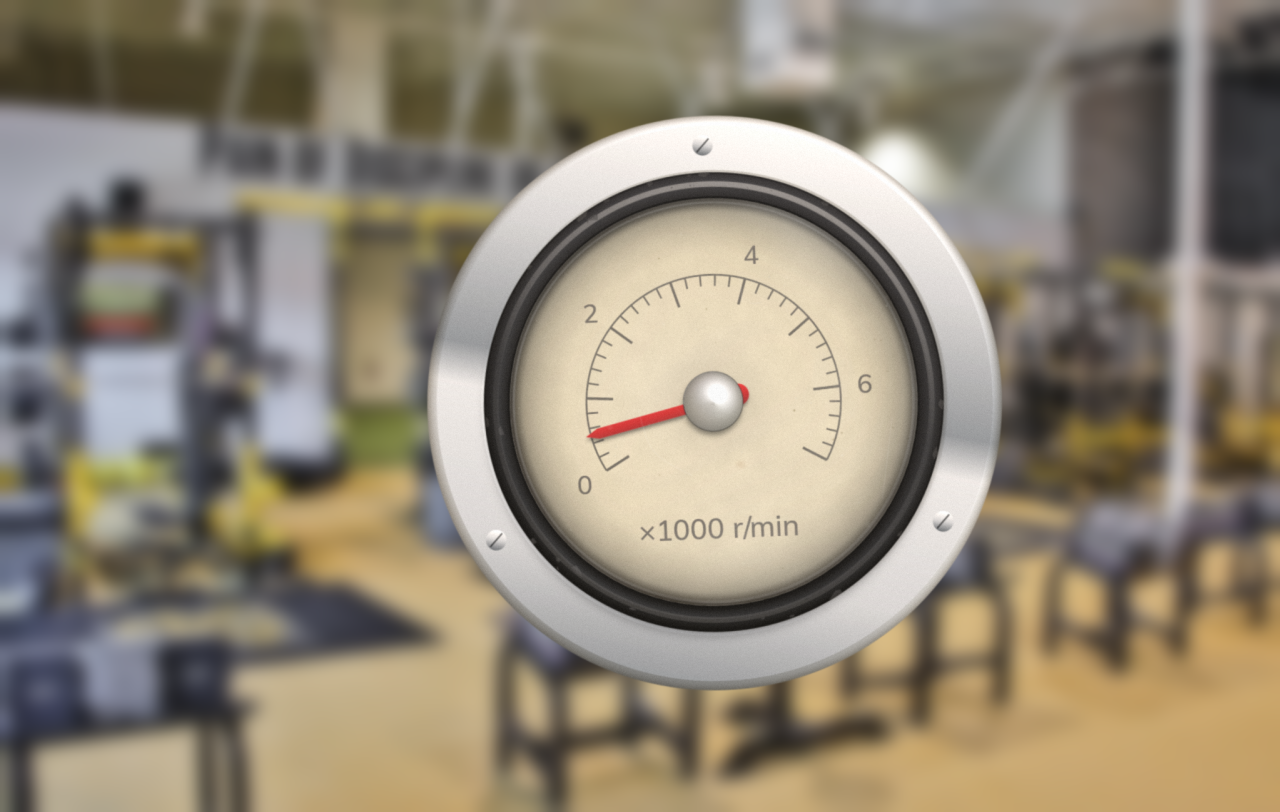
**500** rpm
